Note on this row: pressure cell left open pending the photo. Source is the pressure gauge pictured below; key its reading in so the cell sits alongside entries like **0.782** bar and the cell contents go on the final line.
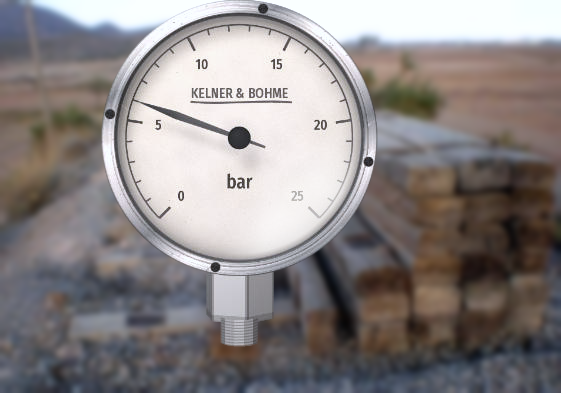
**6** bar
